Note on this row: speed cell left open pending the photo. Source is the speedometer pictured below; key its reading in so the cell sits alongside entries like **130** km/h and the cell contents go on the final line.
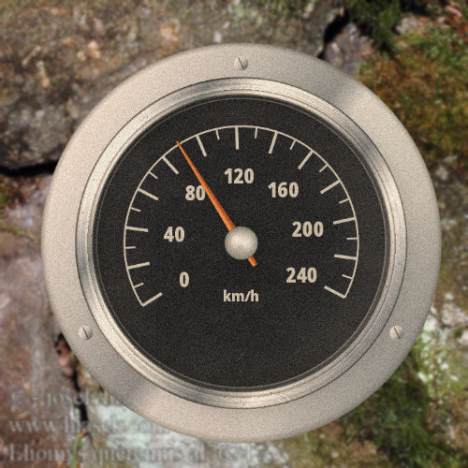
**90** km/h
